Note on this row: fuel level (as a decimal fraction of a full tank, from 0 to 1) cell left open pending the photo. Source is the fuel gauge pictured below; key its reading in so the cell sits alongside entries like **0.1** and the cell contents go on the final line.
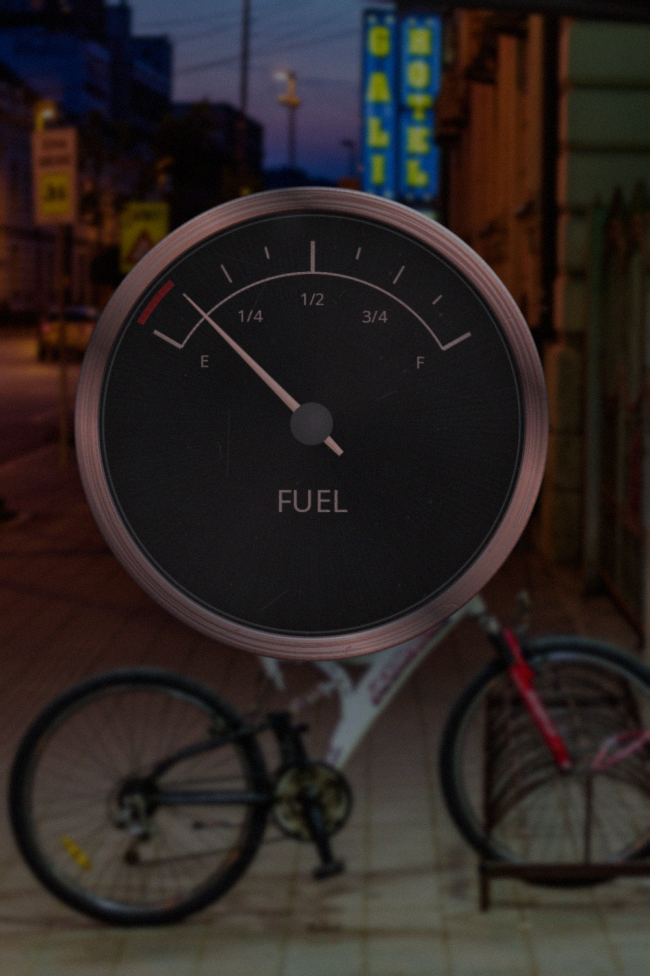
**0.125**
